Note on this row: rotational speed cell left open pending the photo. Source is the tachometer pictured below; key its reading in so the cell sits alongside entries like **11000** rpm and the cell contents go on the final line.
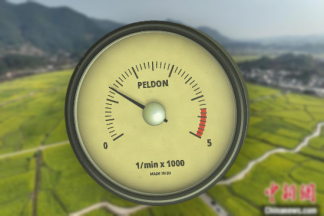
**1300** rpm
